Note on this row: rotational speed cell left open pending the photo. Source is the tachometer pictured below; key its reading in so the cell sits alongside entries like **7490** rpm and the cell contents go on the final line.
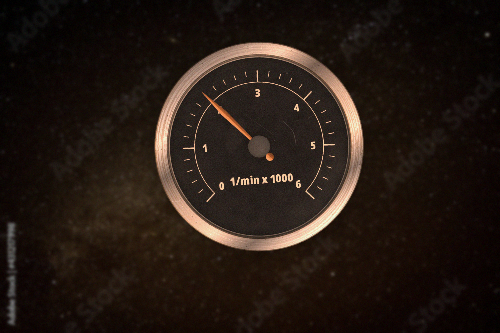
**2000** rpm
